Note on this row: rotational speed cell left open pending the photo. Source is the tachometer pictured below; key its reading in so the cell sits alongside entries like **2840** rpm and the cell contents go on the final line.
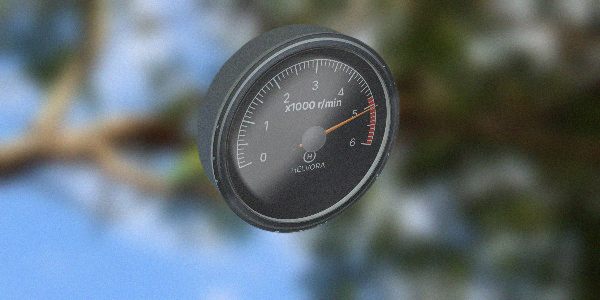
**5000** rpm
